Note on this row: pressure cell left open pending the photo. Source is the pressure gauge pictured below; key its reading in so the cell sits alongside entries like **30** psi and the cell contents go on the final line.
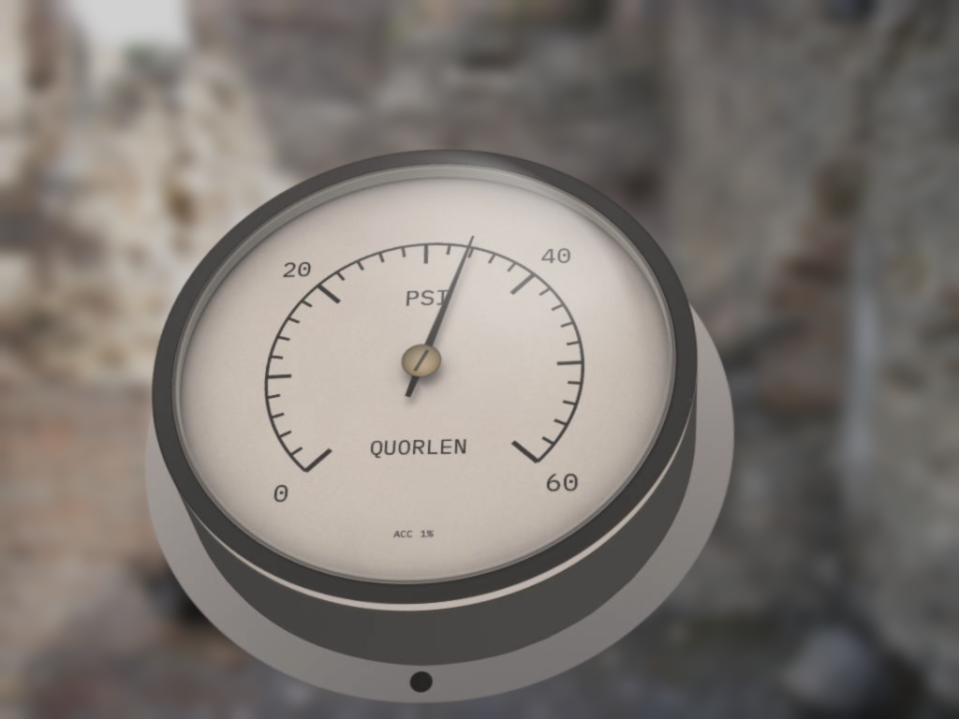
**34** psi
